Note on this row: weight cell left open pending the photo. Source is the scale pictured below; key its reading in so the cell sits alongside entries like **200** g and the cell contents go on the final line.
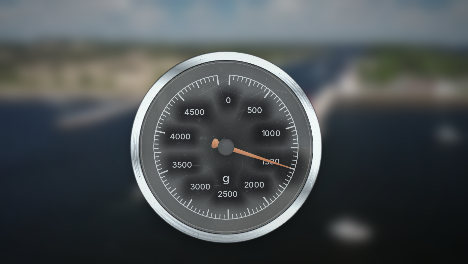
**1500** g
